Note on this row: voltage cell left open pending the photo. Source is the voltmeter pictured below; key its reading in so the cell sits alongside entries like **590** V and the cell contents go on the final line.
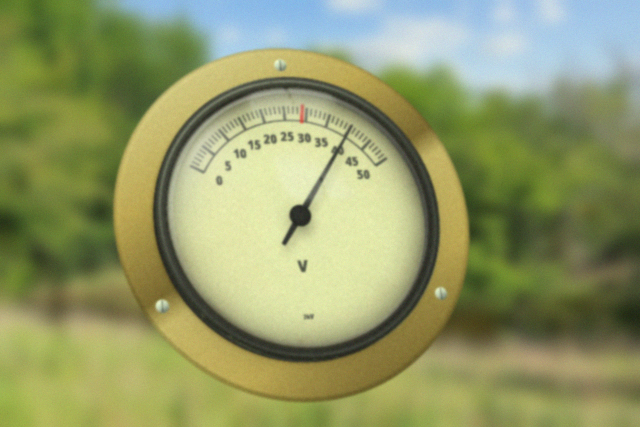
**40** V
